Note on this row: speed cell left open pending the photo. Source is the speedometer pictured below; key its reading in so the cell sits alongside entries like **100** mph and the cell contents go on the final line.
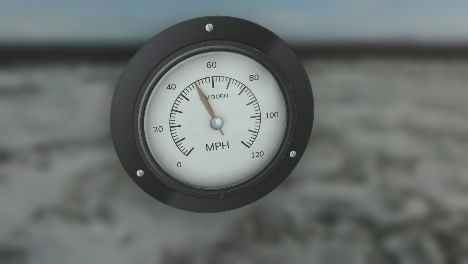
**50** mph
